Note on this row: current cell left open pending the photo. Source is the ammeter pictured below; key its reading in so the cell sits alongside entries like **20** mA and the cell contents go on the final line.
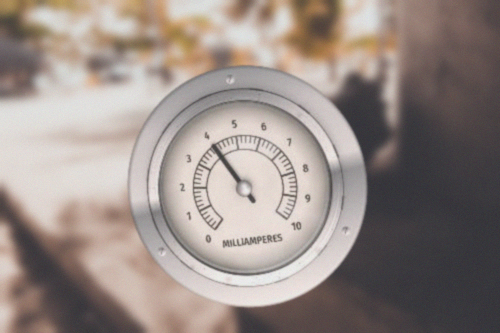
**4** mA
